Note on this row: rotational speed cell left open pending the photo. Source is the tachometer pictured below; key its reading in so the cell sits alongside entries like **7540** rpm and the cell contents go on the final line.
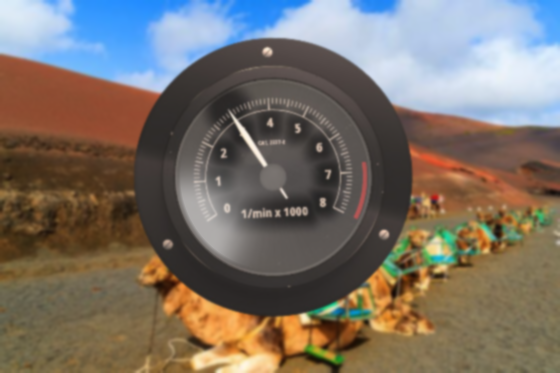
**3000** rpm
